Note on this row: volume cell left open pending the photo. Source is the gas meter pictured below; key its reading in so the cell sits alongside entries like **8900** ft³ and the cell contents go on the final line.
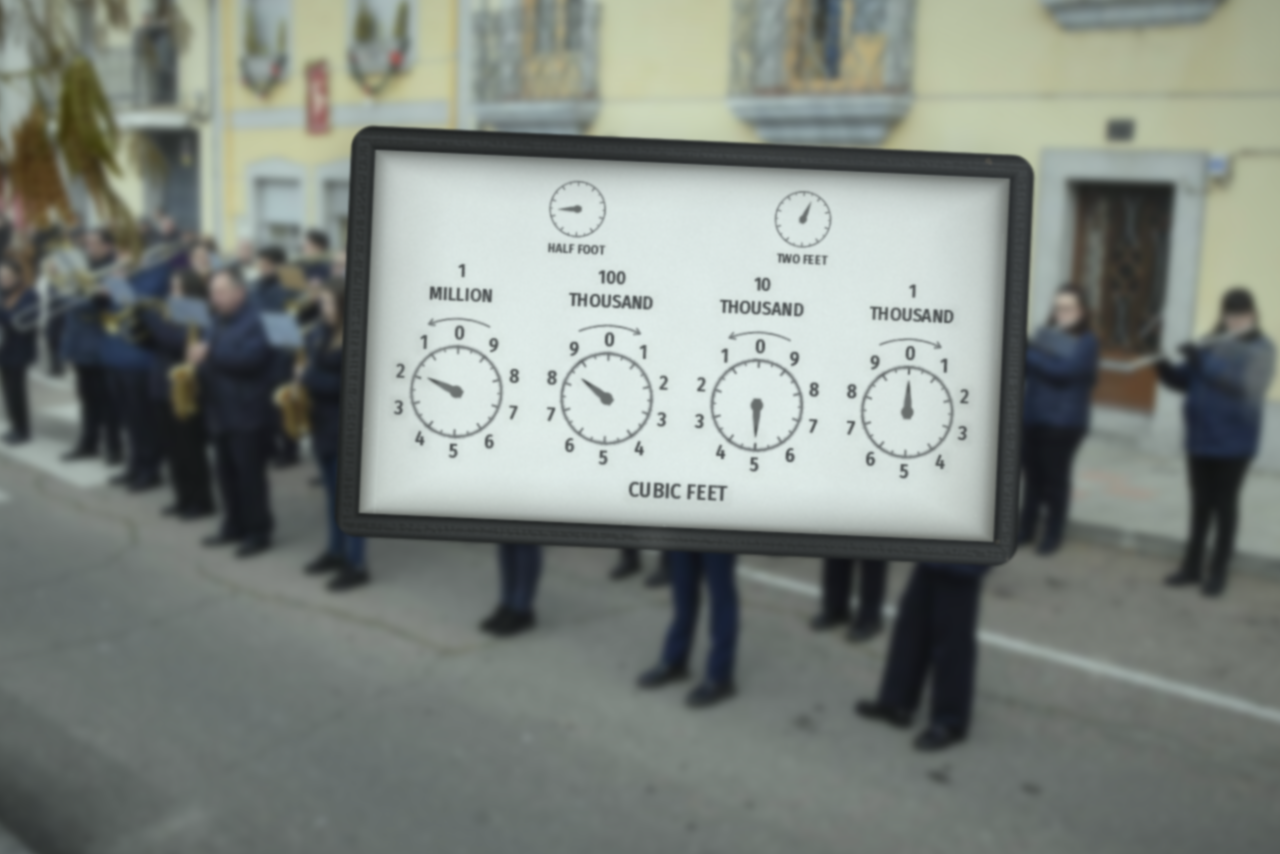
**185000** ft³
